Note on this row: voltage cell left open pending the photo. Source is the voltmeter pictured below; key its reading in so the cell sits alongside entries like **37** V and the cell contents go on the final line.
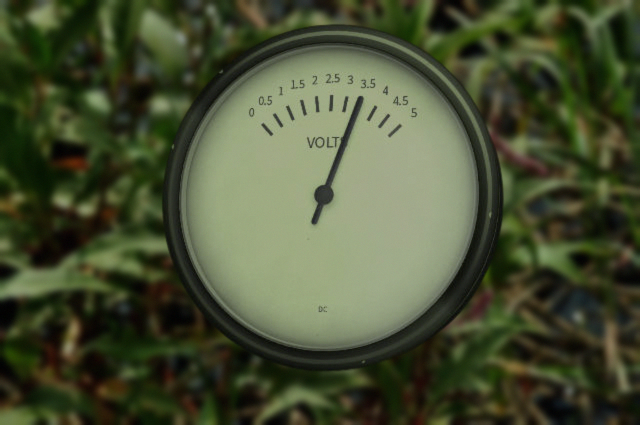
**3.5** V
